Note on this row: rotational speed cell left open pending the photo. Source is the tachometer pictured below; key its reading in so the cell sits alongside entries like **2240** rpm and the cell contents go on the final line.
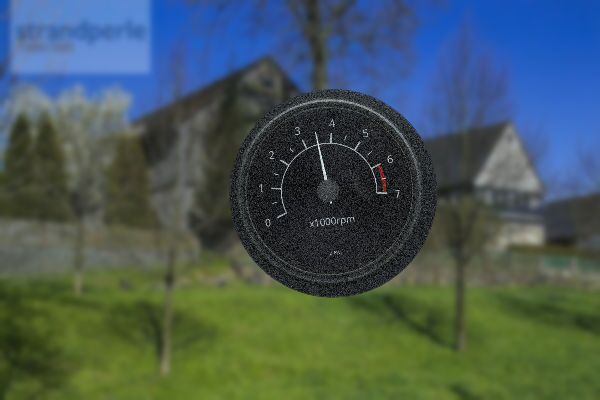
**3500** rpm
